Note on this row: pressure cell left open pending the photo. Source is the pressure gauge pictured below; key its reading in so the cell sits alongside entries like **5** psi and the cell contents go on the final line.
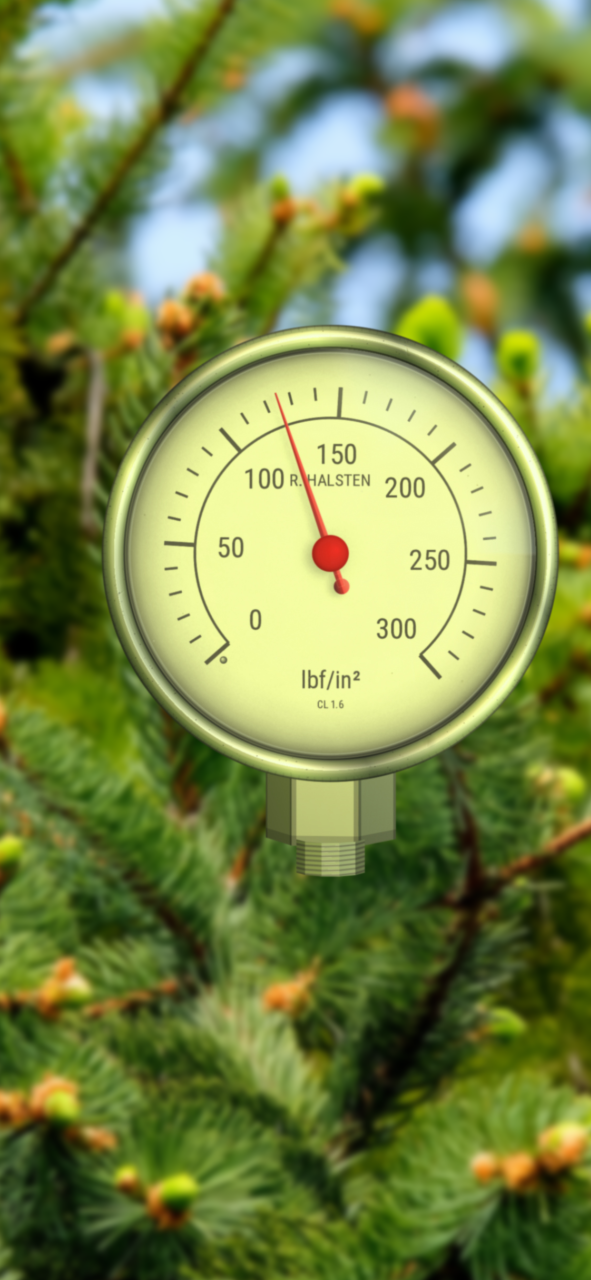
**125** psi
